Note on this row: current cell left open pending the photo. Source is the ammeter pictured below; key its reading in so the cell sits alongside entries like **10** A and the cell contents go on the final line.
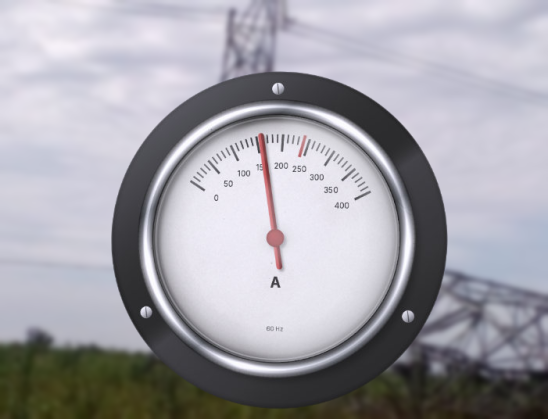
**160** A
